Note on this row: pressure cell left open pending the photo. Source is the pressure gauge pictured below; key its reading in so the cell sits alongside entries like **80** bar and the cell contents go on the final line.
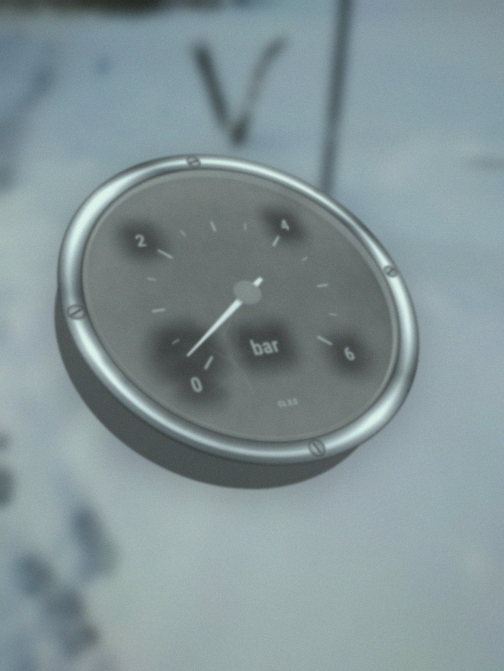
**0.25** bar
